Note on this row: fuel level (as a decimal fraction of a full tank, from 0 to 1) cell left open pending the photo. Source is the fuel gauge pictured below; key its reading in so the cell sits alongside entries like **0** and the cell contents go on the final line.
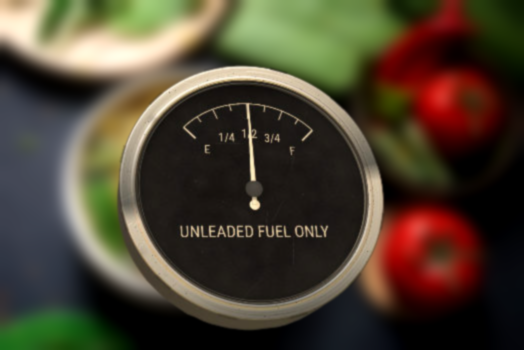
**0.5**
